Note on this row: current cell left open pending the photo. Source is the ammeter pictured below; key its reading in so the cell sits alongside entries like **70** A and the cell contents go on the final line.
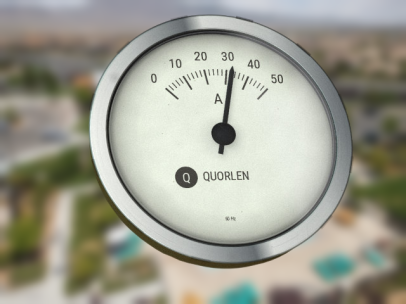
**32** A
